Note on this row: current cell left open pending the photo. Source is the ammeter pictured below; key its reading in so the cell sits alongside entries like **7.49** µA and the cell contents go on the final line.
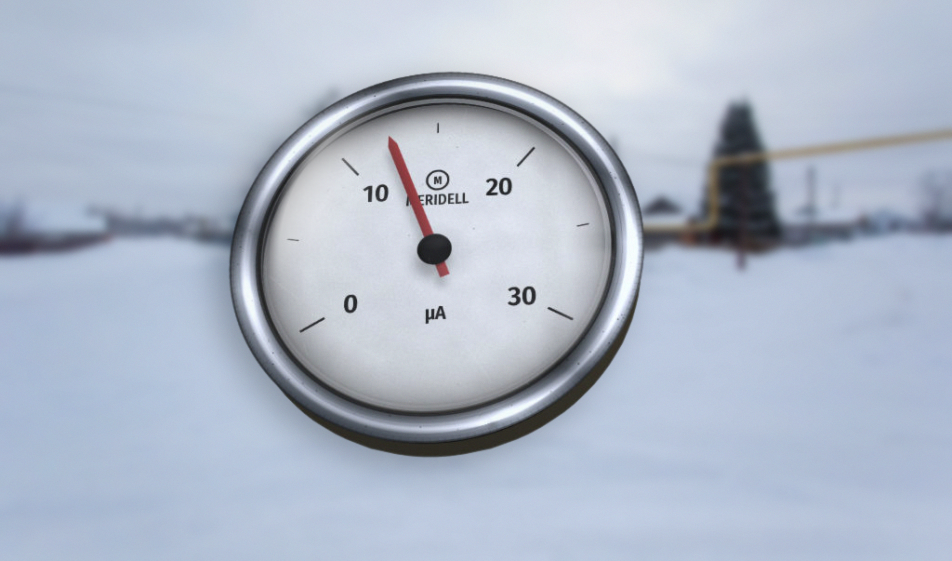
**12.5** µA
